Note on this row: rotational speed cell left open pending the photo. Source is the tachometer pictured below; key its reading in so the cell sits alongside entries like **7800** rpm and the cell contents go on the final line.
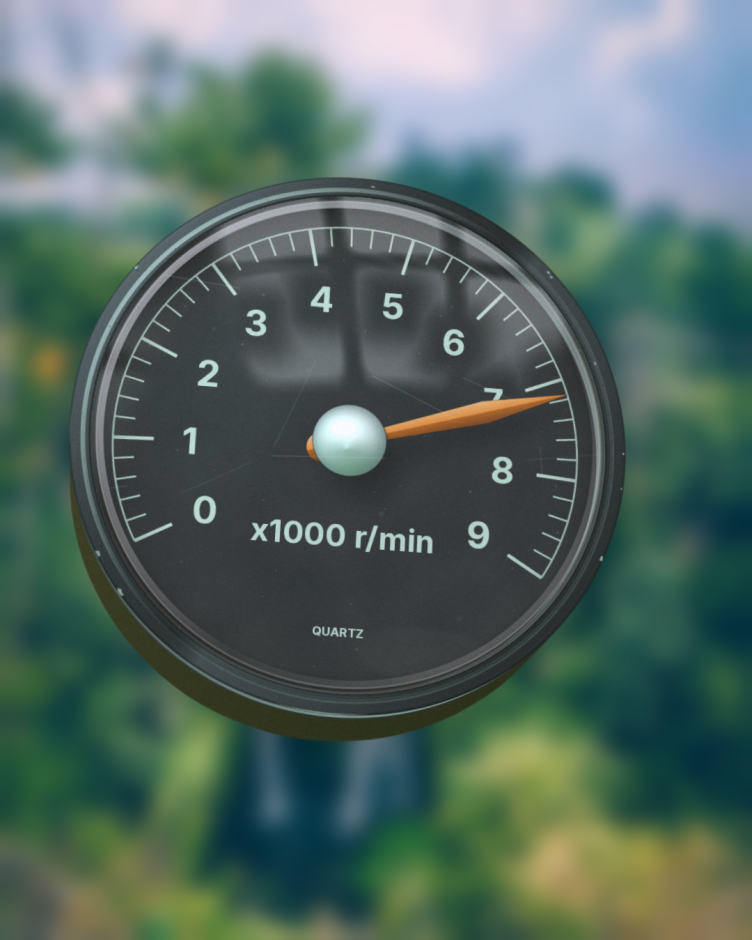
**7200** rpm
